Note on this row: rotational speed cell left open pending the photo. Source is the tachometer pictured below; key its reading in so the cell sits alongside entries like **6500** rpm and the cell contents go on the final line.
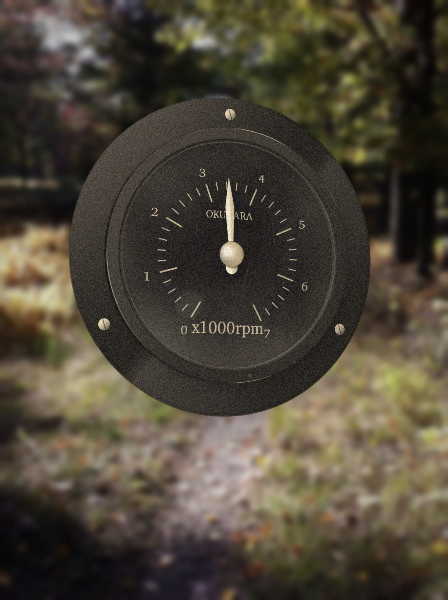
**3400** rpm
